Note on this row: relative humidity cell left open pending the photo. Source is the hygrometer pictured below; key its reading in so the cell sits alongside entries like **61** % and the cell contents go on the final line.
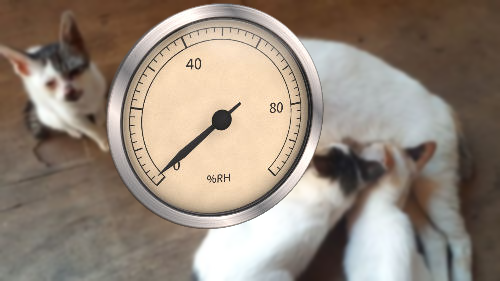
**2** %
